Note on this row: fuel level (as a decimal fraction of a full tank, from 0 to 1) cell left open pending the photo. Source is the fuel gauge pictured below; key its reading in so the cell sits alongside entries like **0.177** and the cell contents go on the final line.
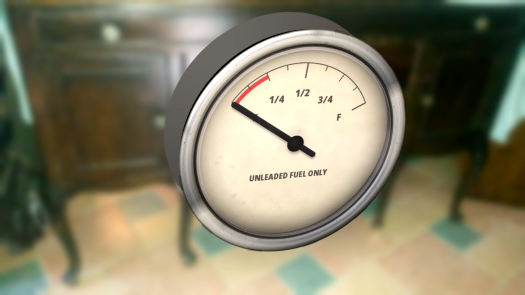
**0**
